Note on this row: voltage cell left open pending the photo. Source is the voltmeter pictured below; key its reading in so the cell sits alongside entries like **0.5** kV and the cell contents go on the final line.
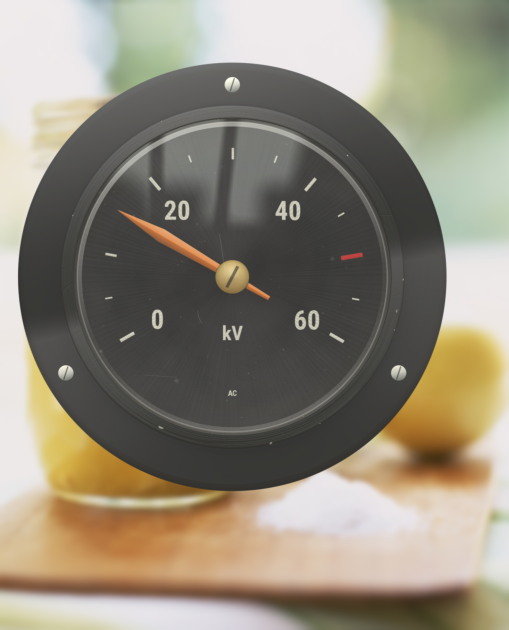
**15** kV
